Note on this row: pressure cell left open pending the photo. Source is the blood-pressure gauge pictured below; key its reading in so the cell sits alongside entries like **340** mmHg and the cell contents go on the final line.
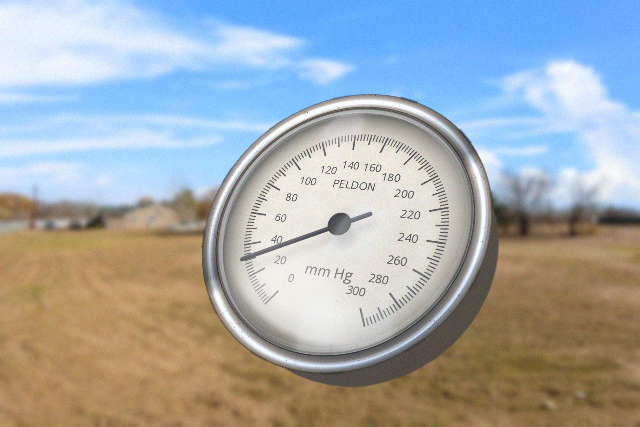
**30** mmHg
